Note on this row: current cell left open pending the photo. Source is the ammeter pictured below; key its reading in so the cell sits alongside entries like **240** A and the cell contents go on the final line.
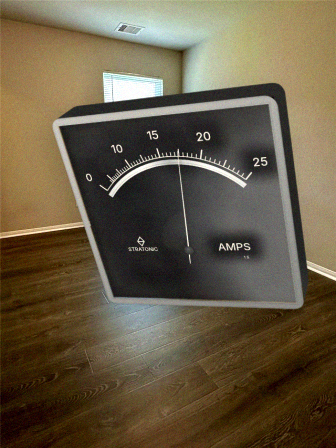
**17.5** A
